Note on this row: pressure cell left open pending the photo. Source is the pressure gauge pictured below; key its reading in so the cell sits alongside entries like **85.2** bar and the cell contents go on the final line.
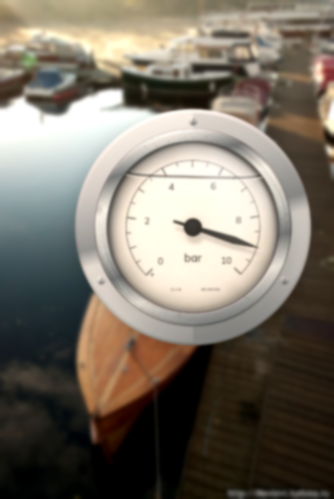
**9** bar
